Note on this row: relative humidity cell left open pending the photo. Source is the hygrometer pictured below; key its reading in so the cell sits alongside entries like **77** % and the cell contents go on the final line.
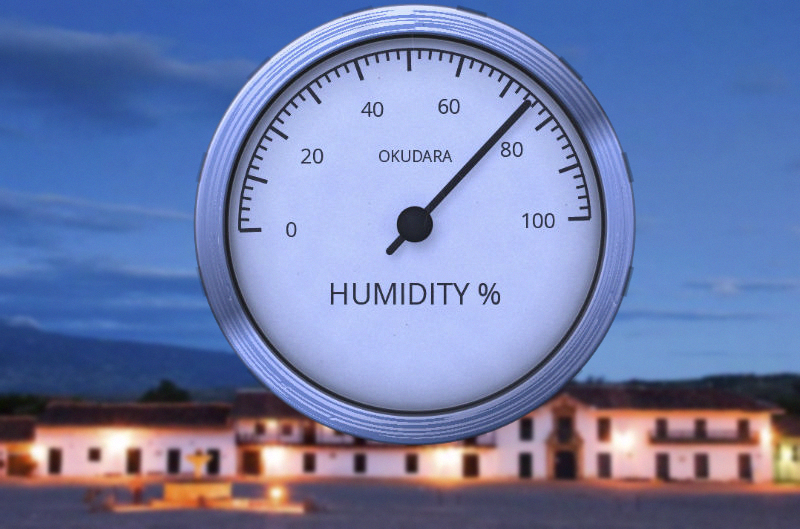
**75** %
